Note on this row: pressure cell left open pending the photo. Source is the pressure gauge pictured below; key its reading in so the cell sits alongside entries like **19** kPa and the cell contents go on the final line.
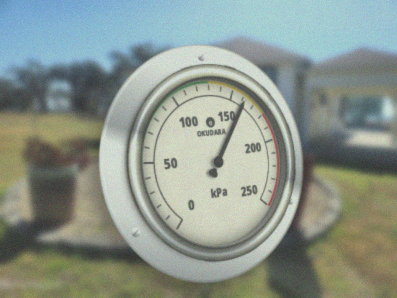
**160** kPa
